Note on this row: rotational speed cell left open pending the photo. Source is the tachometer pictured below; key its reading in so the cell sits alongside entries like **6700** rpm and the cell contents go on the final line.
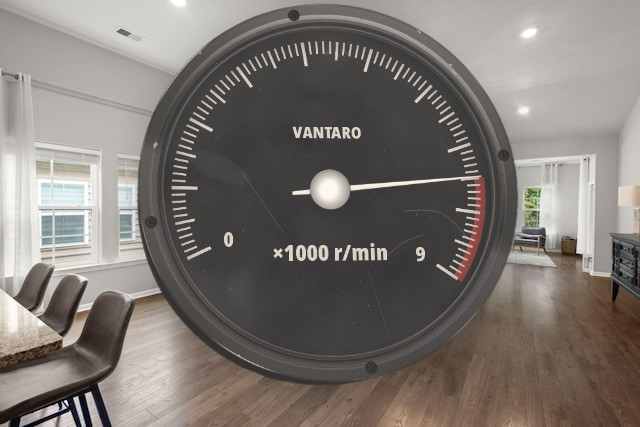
**7500** rpm
